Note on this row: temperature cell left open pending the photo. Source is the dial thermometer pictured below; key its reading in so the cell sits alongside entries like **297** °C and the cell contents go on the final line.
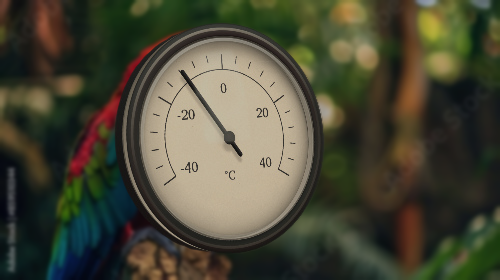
**-12** °C
